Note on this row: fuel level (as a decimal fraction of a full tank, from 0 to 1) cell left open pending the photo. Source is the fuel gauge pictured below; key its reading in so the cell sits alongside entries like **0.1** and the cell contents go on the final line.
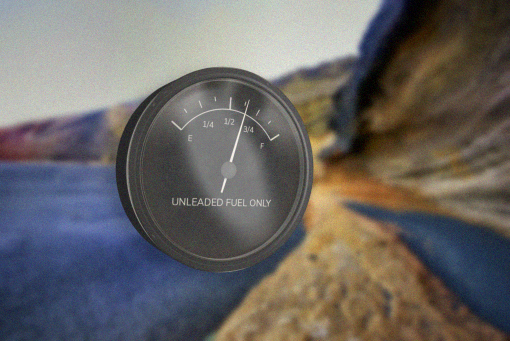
**0.625**
